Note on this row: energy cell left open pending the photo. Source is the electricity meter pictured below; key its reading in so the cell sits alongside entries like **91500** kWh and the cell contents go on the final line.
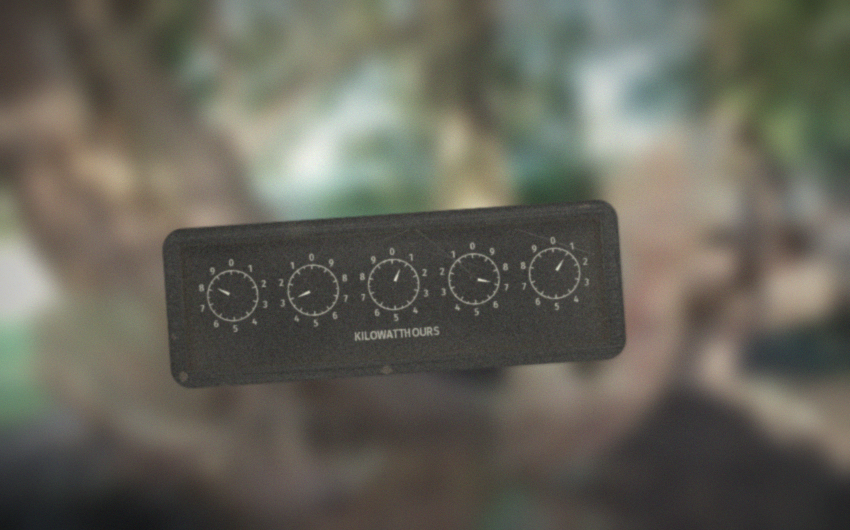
**83071** kWh
